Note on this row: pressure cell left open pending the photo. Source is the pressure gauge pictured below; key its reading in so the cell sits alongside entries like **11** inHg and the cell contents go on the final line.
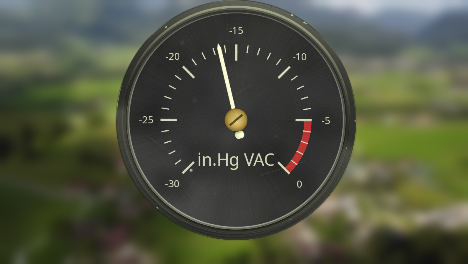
**-16.5** inHg
